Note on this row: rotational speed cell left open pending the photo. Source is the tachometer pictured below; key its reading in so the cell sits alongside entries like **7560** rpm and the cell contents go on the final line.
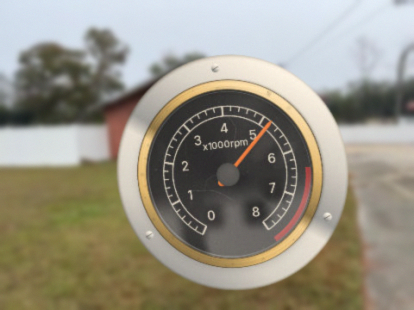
**5200** rpm
